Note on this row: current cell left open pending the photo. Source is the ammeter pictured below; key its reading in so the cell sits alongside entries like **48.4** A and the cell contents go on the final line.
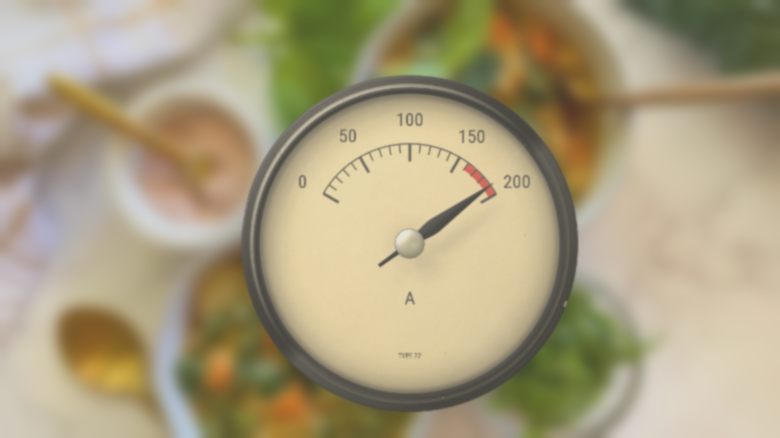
**190** A
